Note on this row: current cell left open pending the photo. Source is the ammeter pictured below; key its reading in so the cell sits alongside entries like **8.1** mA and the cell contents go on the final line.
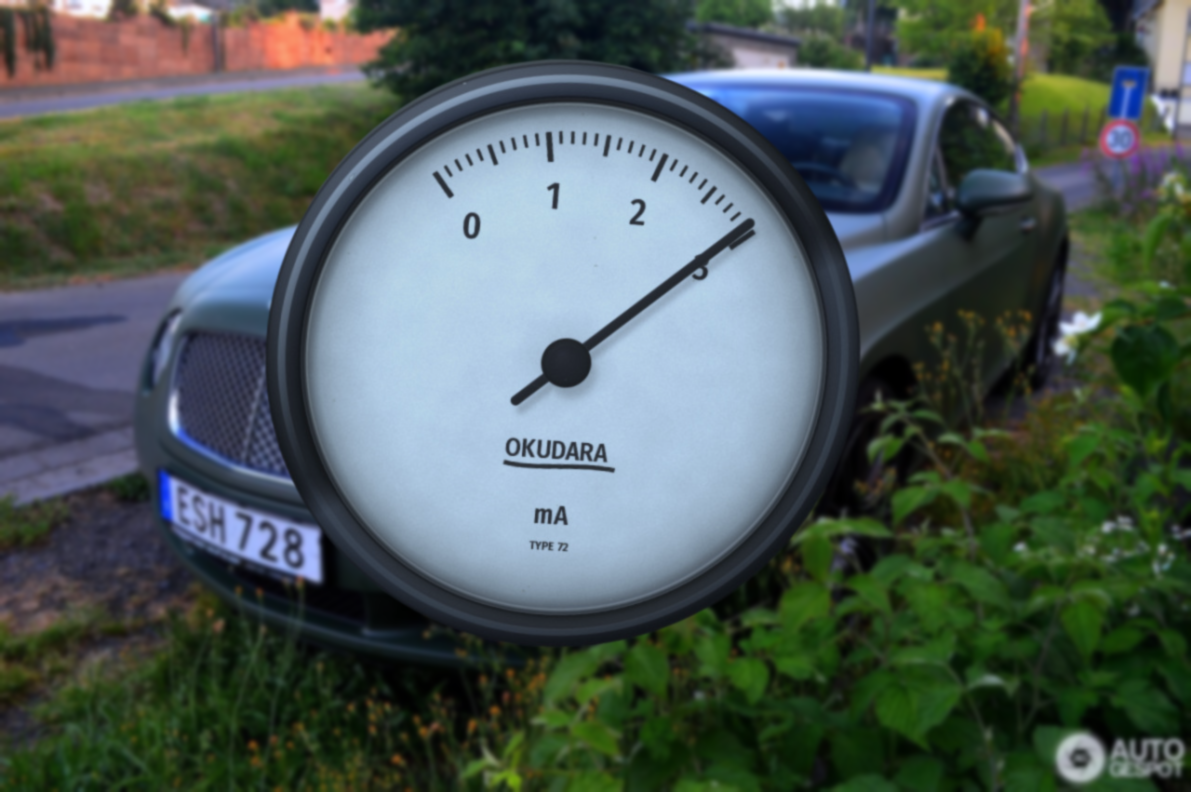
**2.9** mA
